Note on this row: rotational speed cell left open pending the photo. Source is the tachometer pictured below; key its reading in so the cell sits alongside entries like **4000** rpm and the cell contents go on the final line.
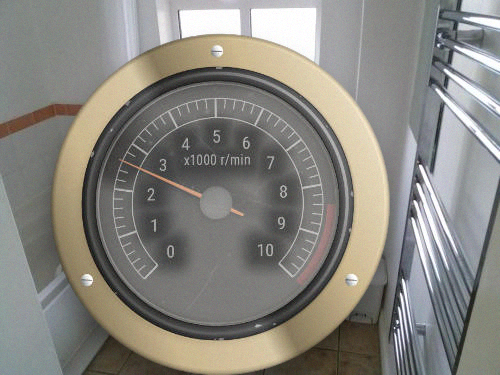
**2600** rpm
